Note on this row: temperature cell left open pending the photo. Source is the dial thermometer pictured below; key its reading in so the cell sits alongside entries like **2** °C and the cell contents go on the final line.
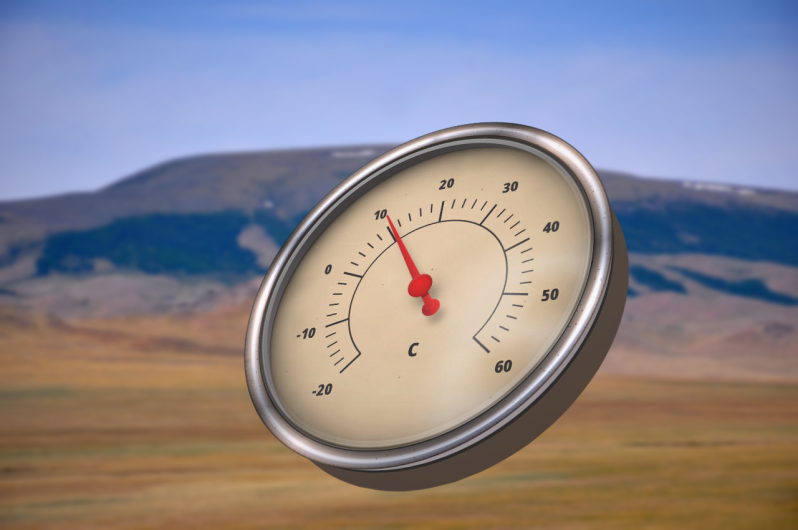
**11** °C
